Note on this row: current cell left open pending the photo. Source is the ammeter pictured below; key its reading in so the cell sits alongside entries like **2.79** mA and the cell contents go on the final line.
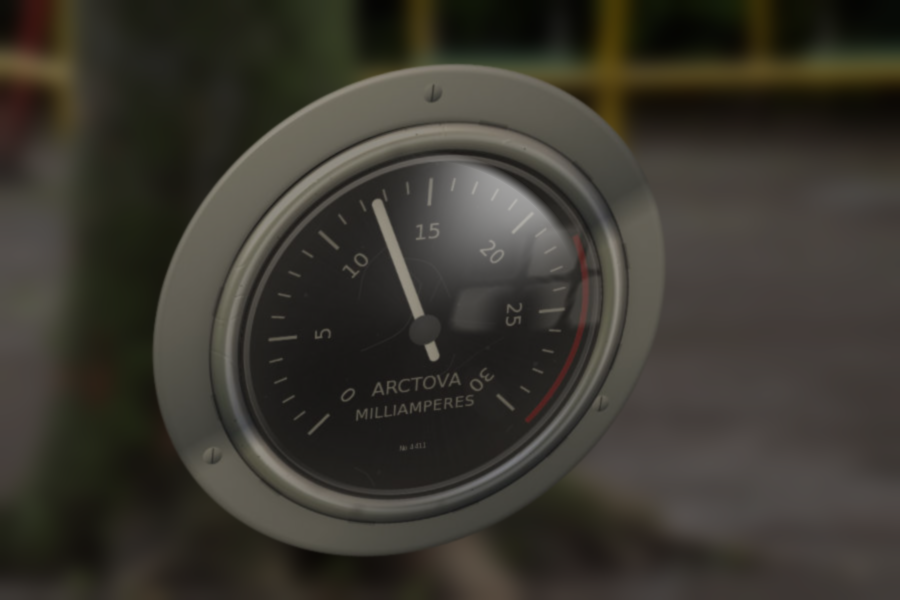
**12.5** mA
